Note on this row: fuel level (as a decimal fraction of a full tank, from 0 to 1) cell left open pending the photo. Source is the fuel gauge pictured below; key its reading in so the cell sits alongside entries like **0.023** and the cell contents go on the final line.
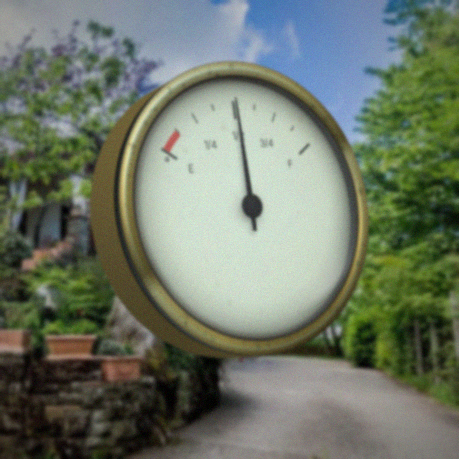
**0.5**
